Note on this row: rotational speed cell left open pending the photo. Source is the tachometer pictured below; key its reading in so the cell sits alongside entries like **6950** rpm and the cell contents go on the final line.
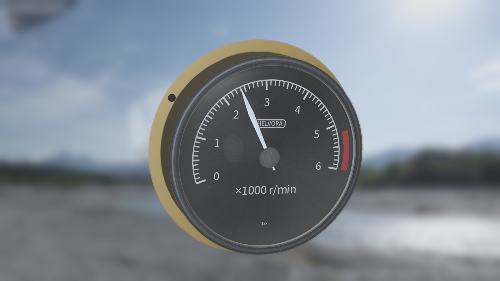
**2400** rpm
